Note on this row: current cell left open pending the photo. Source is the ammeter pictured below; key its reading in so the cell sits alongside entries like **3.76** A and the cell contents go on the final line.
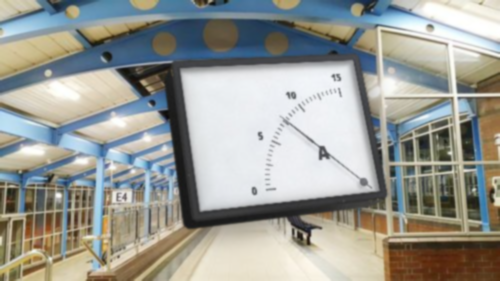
**7.5** A
